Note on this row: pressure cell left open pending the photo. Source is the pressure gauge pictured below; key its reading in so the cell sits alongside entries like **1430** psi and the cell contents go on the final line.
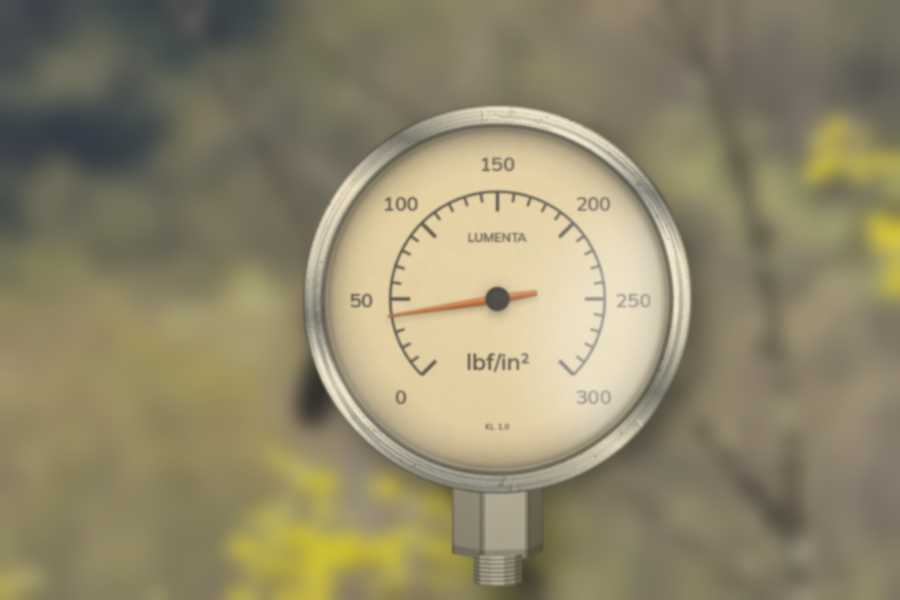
**40** psi
